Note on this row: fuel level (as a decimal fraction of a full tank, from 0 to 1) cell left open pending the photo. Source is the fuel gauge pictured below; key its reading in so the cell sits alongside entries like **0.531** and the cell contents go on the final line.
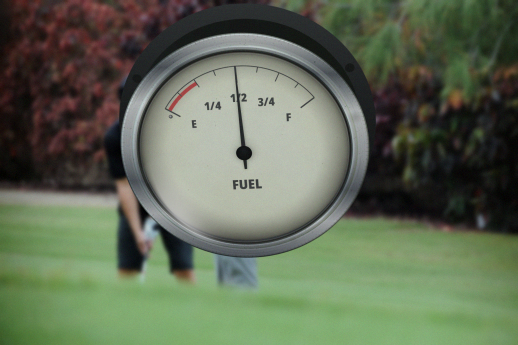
**0.5**
